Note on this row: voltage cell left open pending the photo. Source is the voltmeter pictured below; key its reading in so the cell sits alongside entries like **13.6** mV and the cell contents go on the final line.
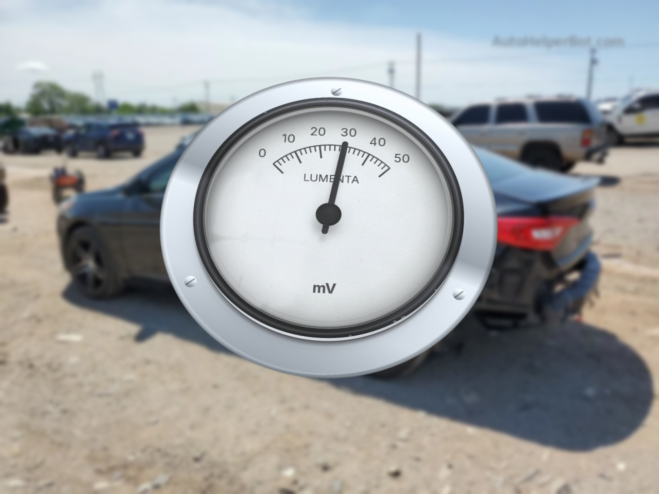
**30** mV
